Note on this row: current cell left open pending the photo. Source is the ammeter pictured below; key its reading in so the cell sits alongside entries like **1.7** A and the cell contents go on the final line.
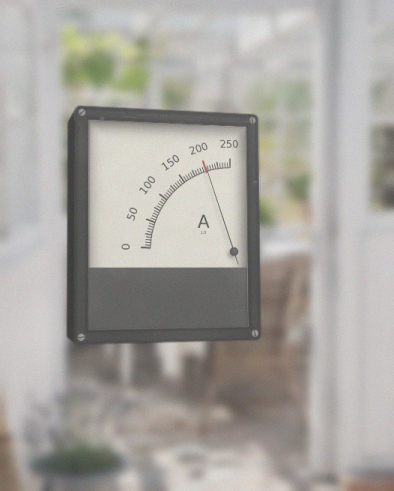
**200** A
